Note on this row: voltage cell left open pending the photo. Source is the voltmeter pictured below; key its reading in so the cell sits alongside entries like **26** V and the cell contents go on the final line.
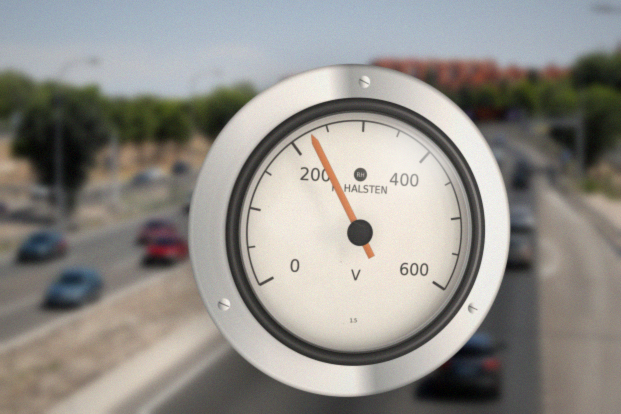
**225** V
